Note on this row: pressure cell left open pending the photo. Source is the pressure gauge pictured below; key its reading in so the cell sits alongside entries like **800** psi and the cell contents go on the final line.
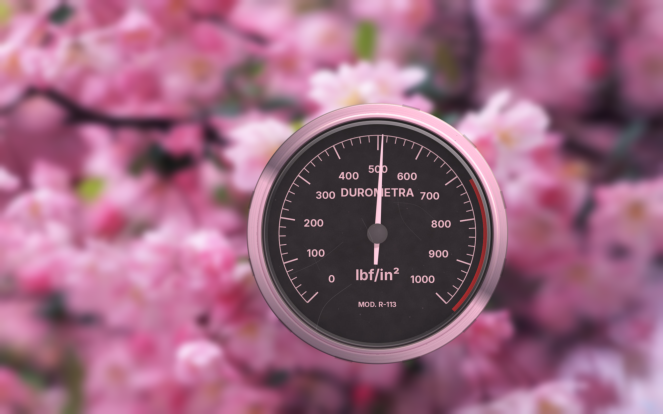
**510** psi
